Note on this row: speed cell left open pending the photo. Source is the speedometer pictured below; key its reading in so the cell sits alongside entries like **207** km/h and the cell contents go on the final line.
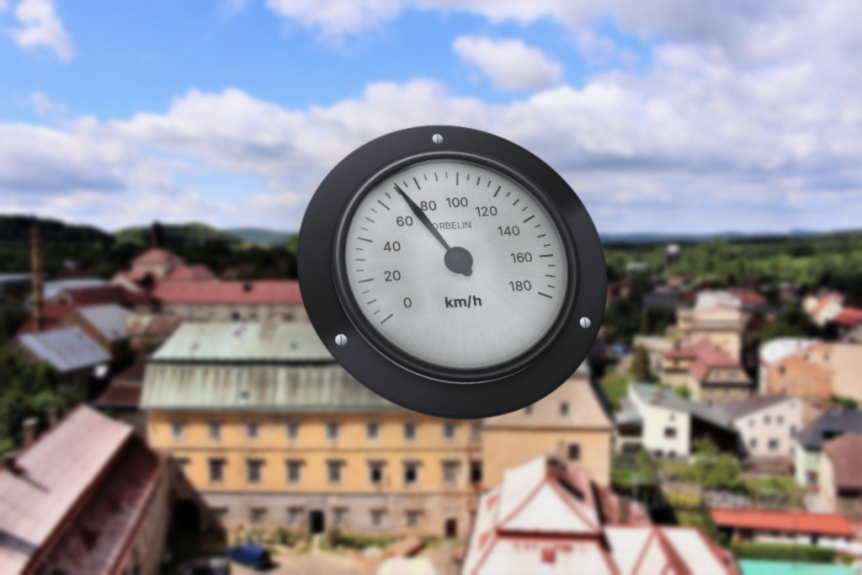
**70** km/h
